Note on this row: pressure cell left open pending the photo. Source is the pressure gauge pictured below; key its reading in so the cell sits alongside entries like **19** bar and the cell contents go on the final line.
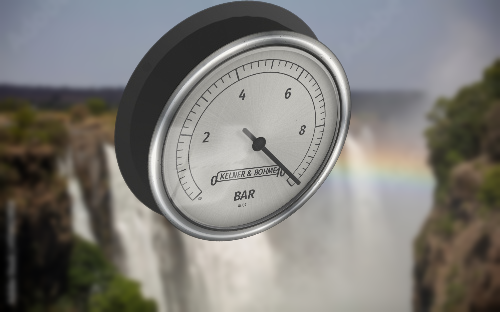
**9.8** bar
